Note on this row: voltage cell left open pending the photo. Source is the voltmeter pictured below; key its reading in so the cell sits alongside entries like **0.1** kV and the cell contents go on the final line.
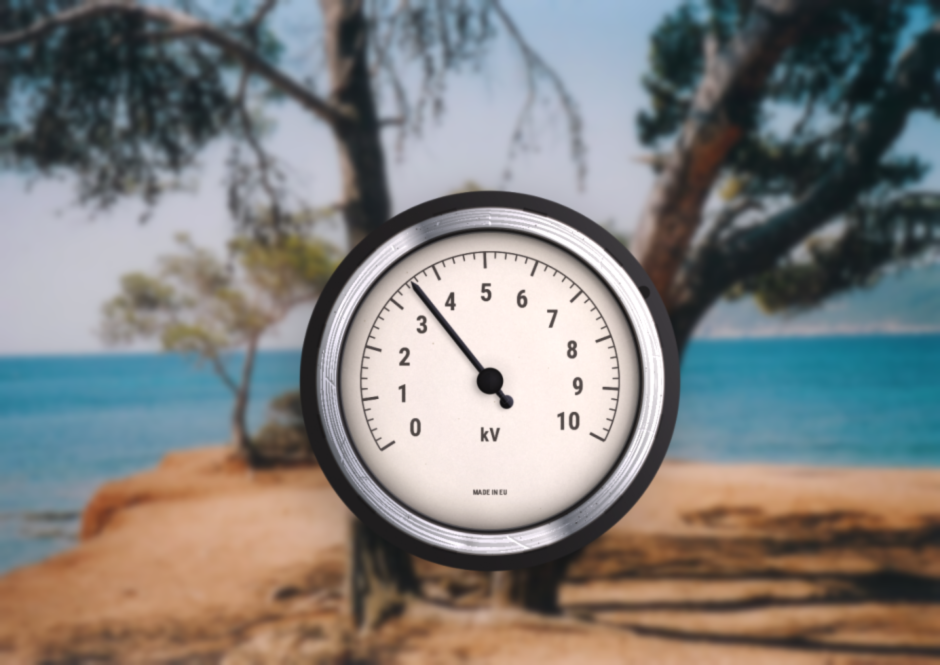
**3.5** kV
